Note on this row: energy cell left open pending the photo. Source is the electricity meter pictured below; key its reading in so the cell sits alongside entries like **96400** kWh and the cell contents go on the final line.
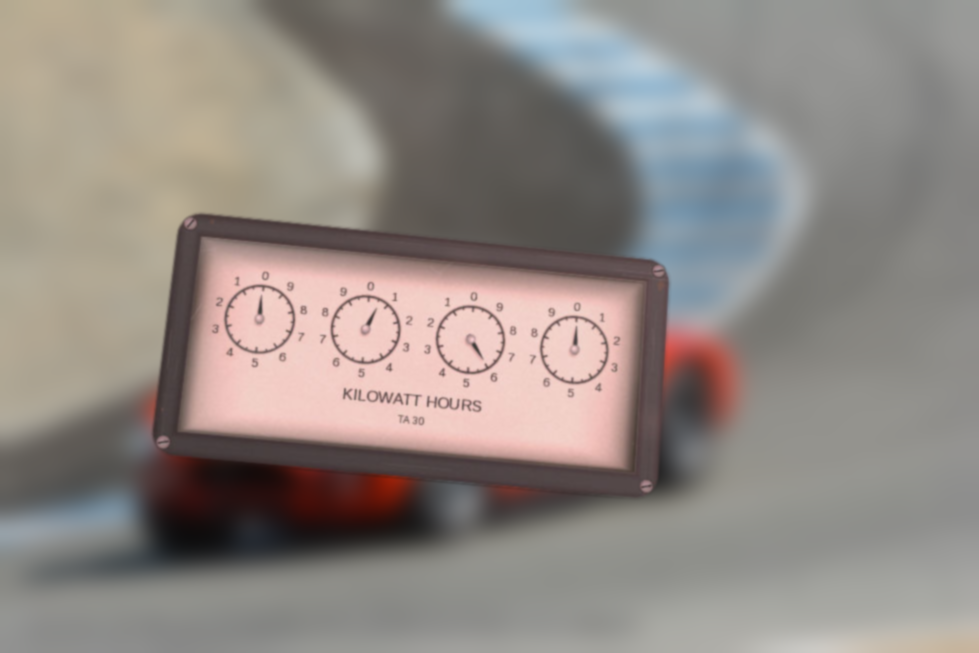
**60** kWh
